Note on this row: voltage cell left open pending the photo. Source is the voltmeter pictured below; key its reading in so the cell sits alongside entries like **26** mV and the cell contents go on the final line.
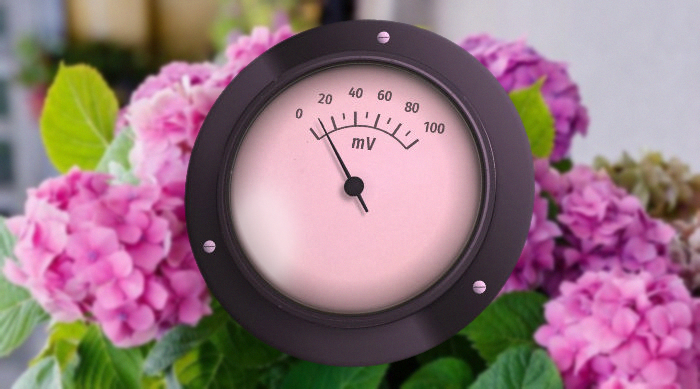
**10** mV
